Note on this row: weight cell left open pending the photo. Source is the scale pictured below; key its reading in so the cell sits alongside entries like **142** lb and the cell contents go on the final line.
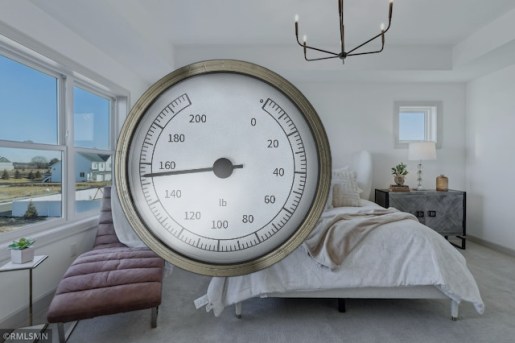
**154** lb
